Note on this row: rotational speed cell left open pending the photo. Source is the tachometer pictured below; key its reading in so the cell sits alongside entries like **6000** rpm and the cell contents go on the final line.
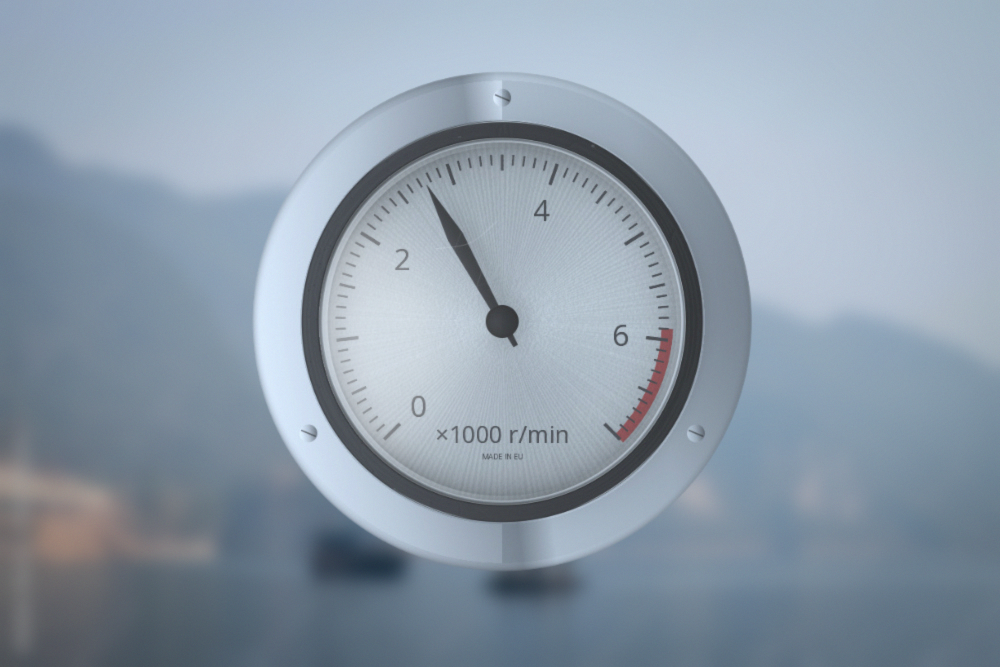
**2750** rpm
